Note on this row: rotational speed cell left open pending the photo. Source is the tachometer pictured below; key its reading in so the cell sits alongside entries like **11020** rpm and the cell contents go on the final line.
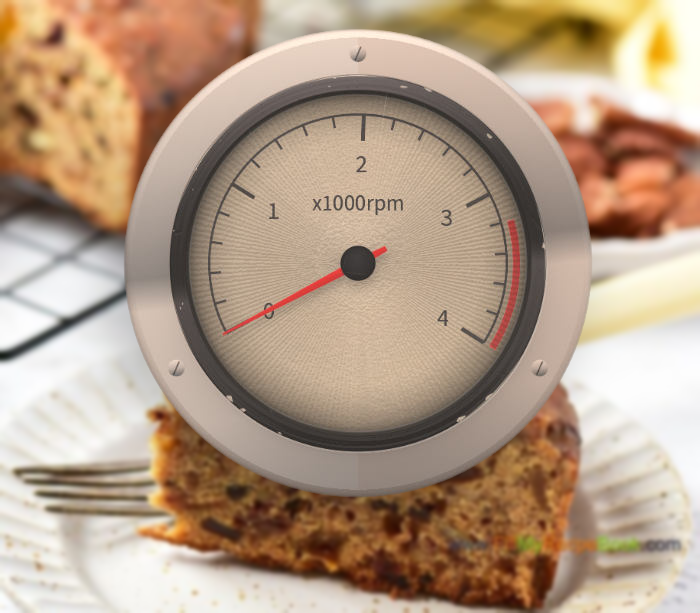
**0** rpm
